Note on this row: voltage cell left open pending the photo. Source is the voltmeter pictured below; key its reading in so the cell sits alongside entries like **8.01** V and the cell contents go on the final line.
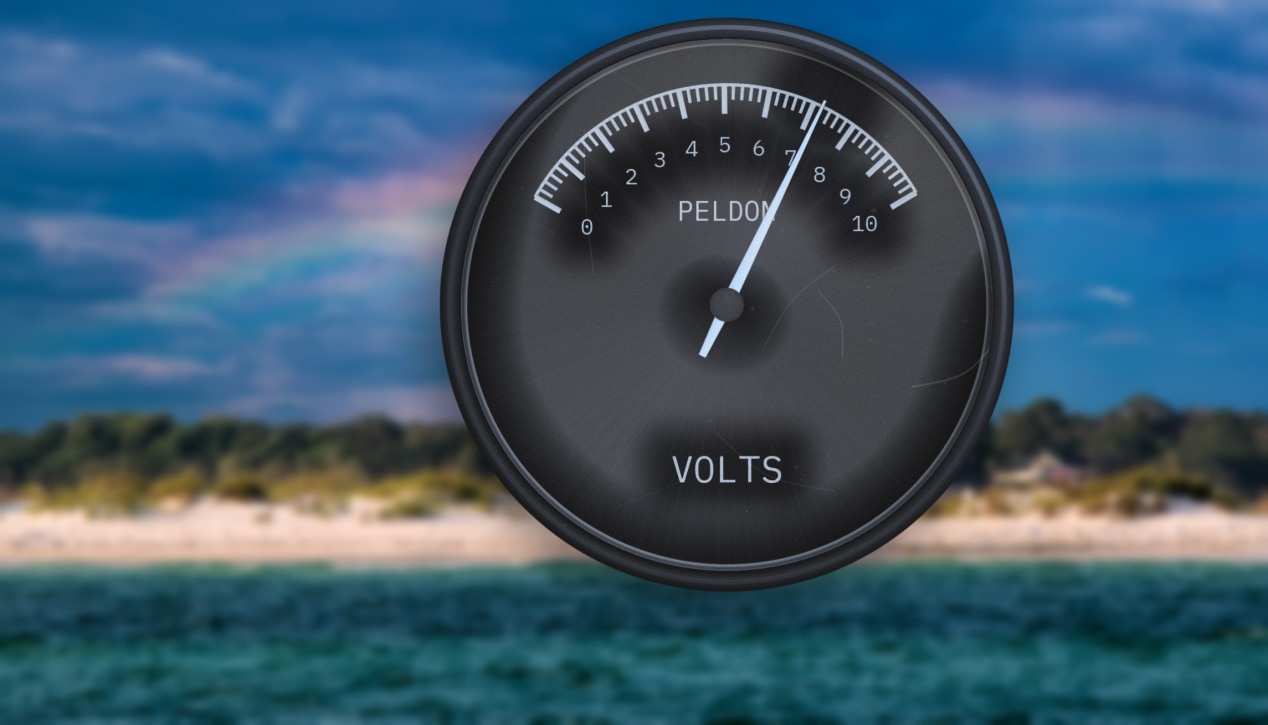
**7.2** V
